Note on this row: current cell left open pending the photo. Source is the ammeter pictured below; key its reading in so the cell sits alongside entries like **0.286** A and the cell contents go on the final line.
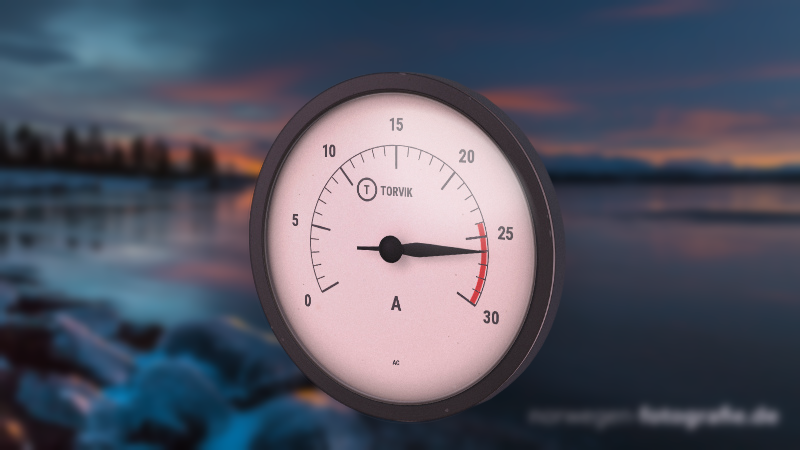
**26** A
